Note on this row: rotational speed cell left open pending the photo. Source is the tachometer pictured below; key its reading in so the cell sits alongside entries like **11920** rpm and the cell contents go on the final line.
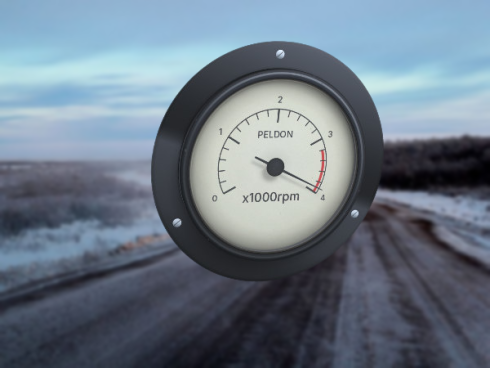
**3900** rpm
